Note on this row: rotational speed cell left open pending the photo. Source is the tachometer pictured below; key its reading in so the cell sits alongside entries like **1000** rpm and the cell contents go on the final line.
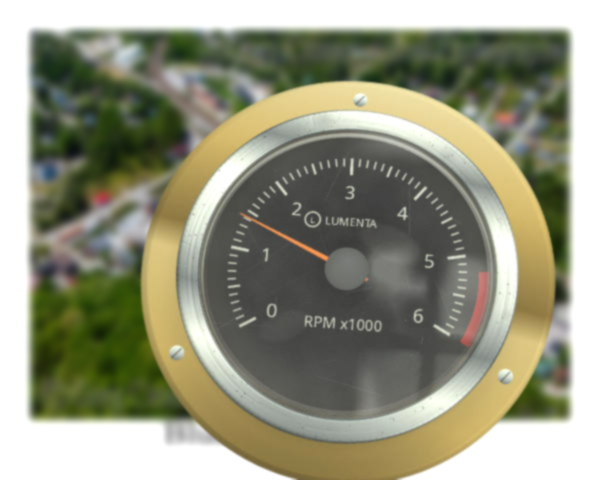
**1400** rpm
